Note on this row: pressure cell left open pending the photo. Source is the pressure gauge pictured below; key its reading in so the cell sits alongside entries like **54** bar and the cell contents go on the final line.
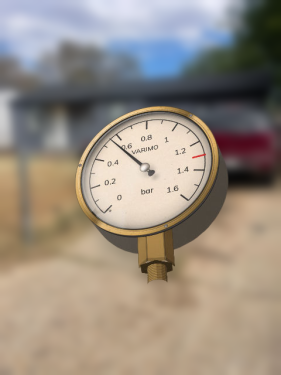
**0.55** bar
